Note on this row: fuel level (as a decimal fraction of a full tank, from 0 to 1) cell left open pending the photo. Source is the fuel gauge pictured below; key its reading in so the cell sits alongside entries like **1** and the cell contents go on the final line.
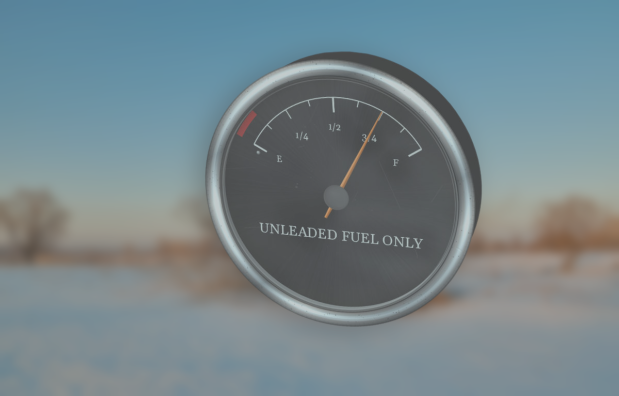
**0.75**
